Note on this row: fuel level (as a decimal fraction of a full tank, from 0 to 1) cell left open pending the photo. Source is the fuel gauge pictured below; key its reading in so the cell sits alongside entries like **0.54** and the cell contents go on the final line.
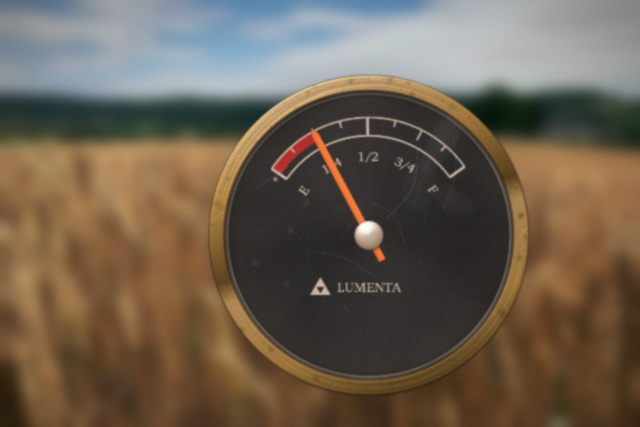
**0.25**
